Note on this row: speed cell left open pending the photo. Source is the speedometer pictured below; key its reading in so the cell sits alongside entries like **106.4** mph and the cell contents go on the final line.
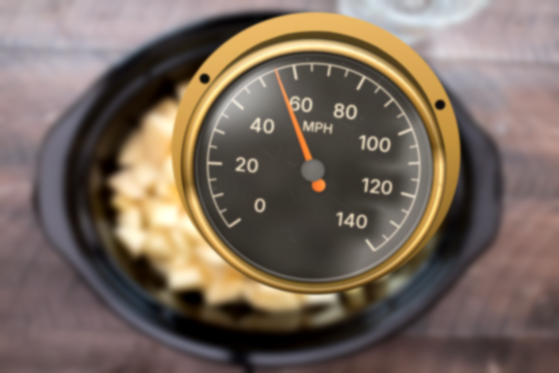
**55** mph
